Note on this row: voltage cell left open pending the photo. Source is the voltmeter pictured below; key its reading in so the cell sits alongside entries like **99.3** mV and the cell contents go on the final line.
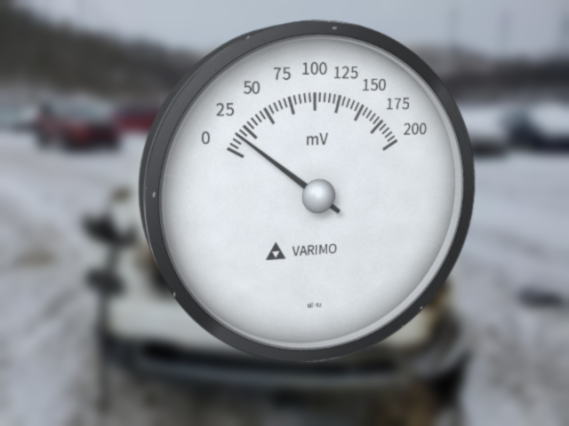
**15** mV
